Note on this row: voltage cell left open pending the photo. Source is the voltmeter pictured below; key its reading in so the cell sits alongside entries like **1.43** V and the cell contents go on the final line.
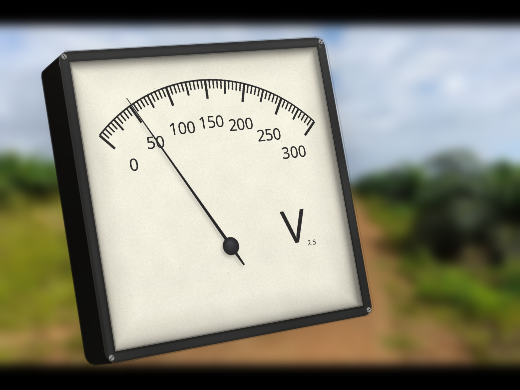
**50** V
